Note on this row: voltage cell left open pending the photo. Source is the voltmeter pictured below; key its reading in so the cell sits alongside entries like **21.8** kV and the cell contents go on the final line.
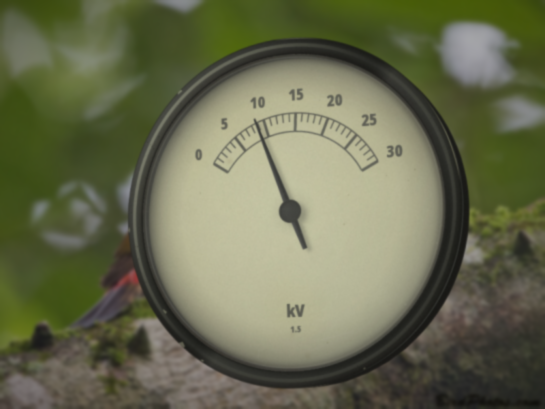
**9** kV
